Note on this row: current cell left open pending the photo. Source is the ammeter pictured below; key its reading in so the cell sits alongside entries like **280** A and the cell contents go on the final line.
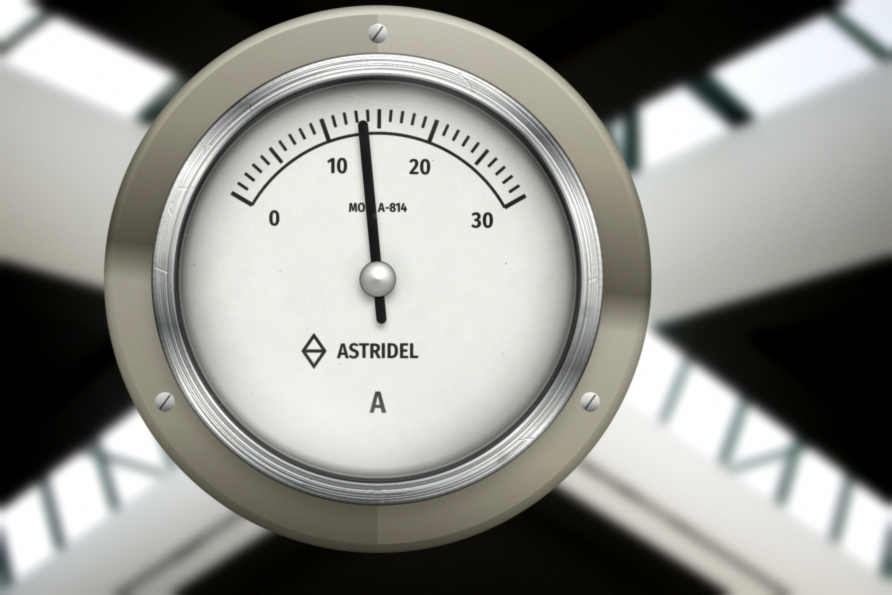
**13.5** A
